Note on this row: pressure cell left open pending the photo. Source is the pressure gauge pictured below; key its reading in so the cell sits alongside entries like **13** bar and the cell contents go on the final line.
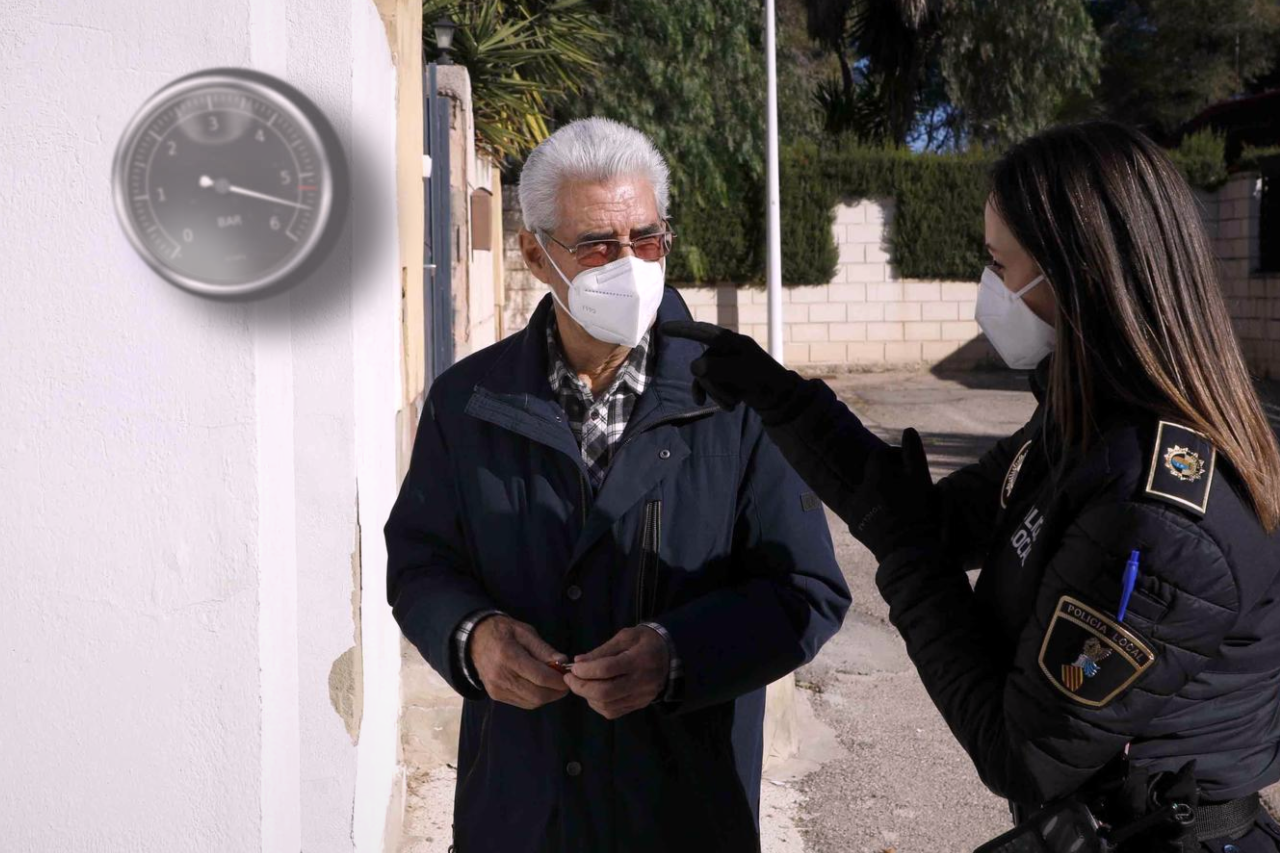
**5.5** bar
